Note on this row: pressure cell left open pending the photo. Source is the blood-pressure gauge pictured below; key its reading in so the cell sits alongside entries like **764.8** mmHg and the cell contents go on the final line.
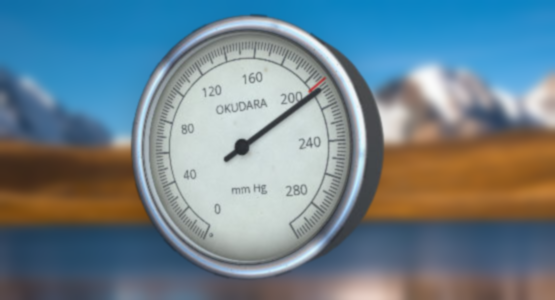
**210** mmHg
